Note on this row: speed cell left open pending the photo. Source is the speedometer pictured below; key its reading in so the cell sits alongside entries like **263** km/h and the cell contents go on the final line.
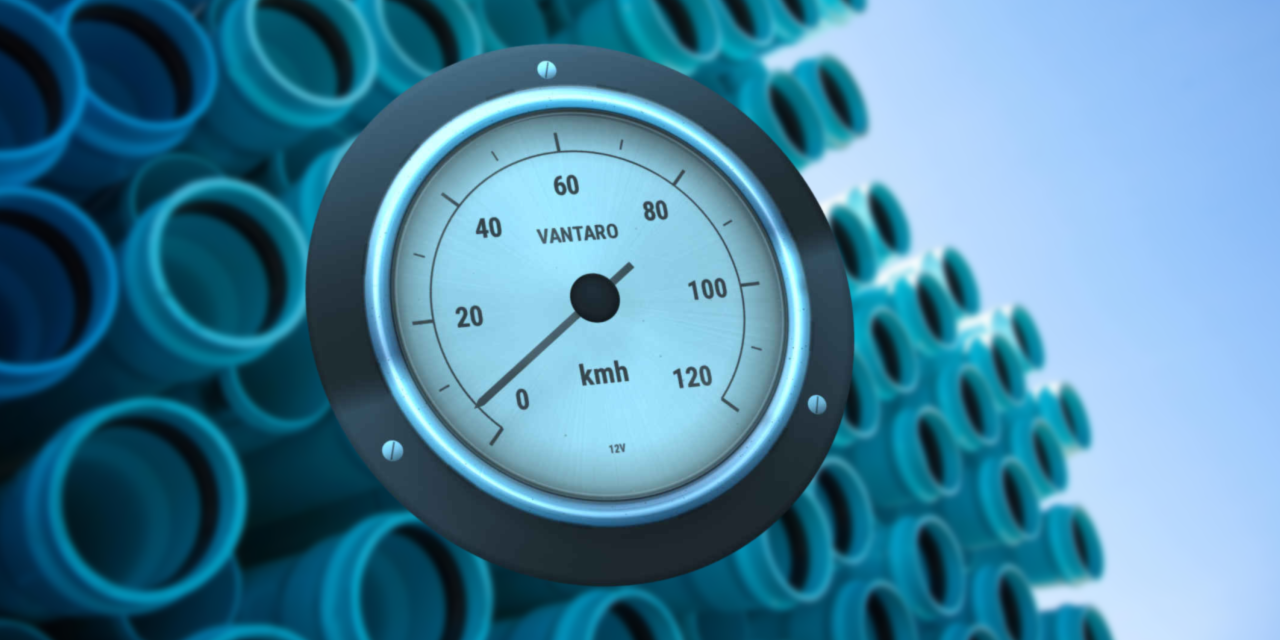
**5** km/h
